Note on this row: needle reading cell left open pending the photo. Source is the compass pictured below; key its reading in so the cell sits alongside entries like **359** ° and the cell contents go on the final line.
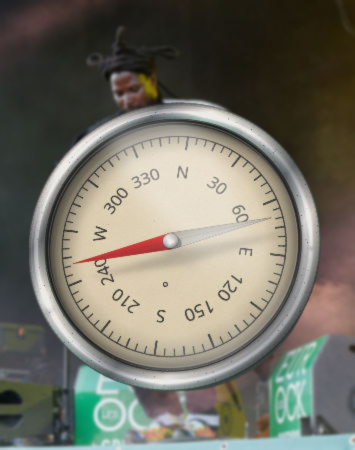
**250** °
